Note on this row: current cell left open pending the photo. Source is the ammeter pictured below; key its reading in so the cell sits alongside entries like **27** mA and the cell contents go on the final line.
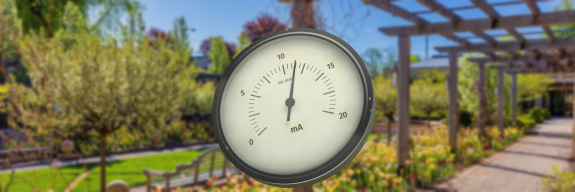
**11.5** mA
